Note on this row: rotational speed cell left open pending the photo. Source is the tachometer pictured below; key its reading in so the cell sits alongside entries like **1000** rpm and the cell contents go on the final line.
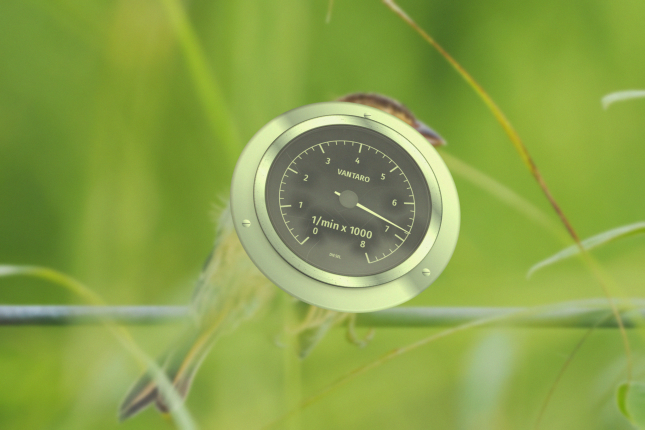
**6800** rpm
